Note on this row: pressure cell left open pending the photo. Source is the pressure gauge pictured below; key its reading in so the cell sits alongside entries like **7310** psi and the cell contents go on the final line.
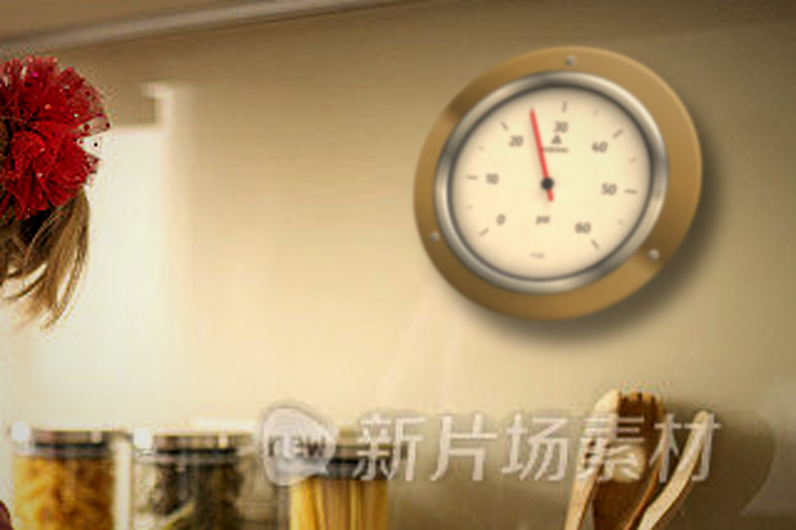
**25** psi
